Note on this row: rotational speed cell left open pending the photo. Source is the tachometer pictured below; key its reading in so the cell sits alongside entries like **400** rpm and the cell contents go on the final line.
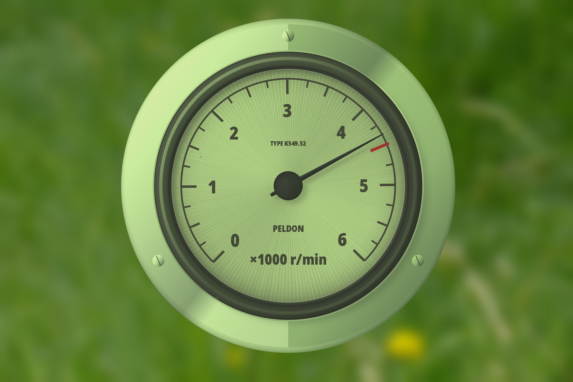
**4375** rpm
